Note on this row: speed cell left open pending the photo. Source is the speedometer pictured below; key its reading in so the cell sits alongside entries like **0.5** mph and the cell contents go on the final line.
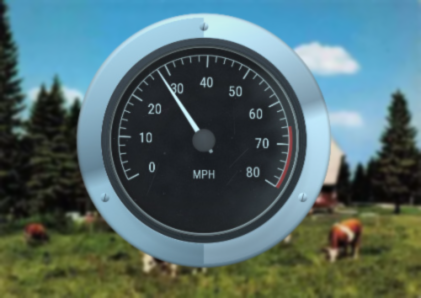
**28** mph
